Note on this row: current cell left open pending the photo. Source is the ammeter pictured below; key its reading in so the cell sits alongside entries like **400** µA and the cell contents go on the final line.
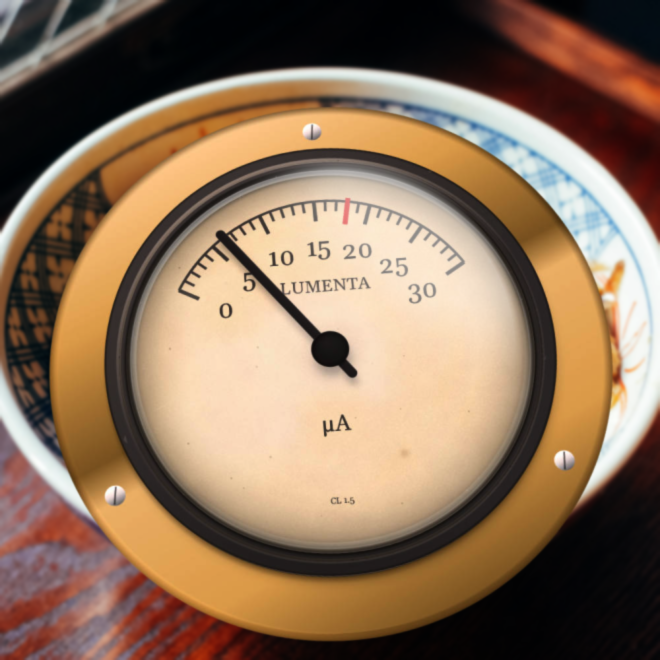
**6** µA
